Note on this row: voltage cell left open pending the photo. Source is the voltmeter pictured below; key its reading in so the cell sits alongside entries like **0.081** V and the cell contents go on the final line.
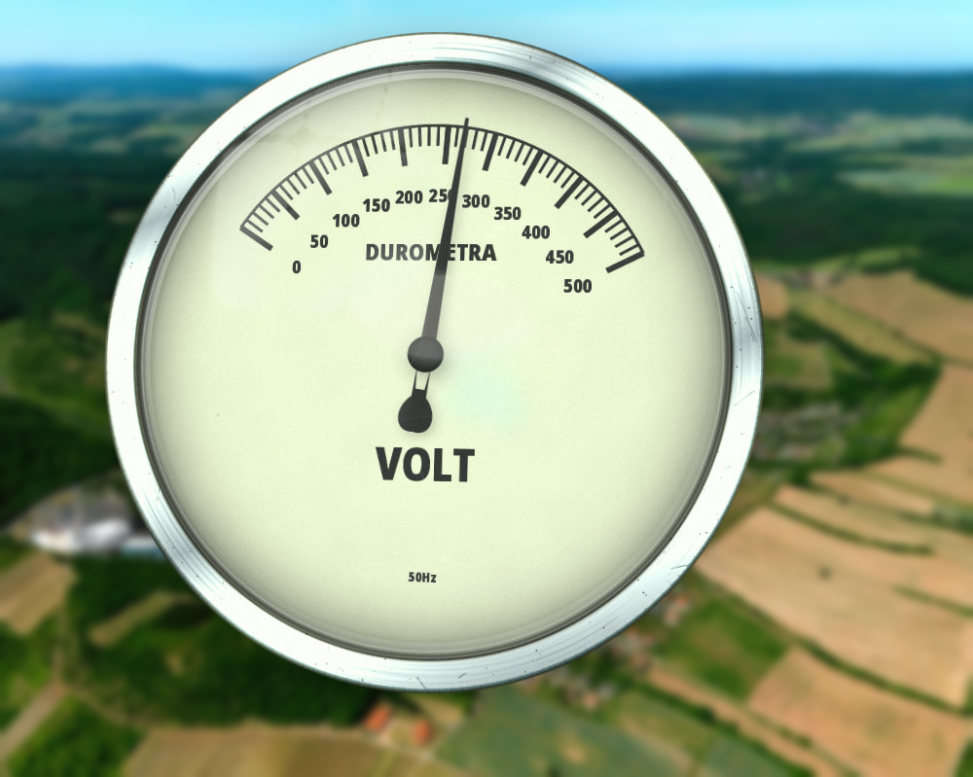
**270** V
